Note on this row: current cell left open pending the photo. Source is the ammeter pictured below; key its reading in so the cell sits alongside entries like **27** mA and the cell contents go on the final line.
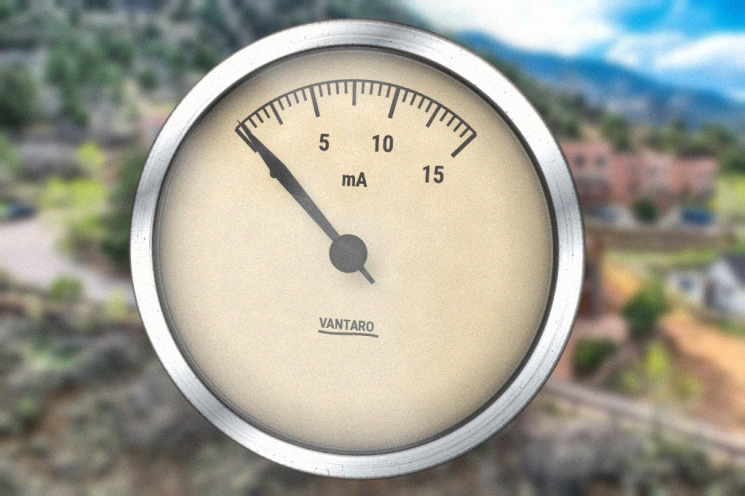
**0.5** mA
